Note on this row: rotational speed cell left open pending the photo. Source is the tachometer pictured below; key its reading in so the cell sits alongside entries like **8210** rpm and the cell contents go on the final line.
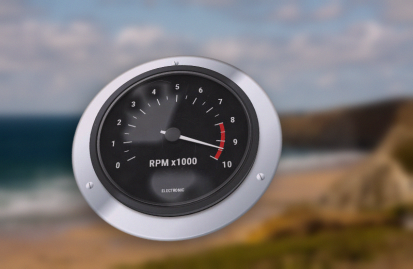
**9500** rpm
